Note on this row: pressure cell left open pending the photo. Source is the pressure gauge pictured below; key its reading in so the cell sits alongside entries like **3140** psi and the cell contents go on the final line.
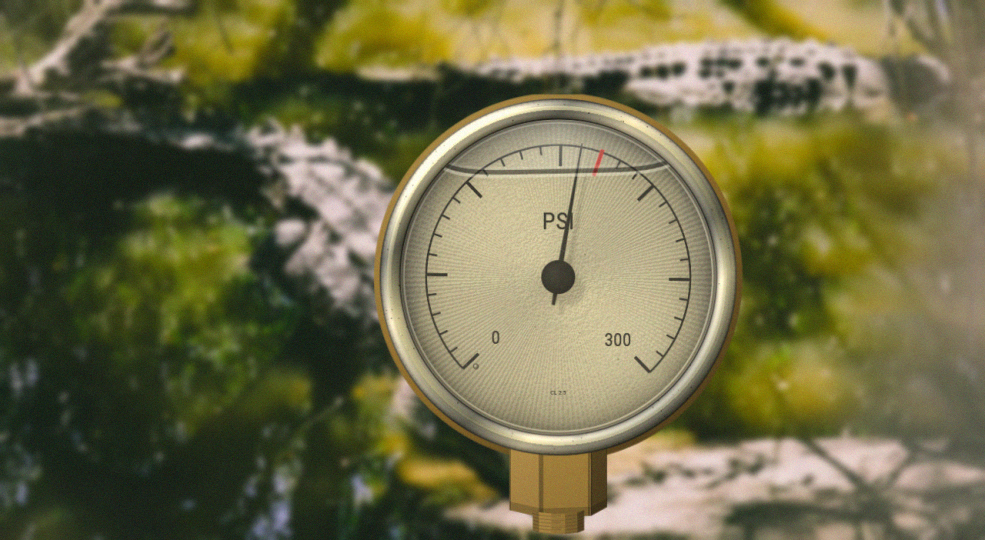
**160** psi
